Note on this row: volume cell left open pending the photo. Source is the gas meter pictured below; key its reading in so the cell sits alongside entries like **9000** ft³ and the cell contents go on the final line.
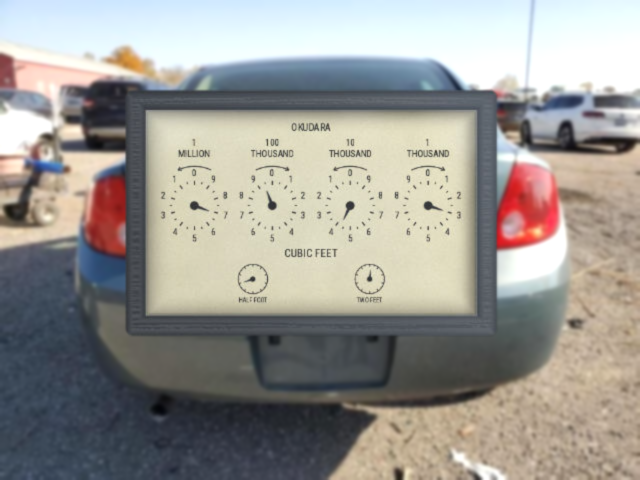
**694300** ft³
